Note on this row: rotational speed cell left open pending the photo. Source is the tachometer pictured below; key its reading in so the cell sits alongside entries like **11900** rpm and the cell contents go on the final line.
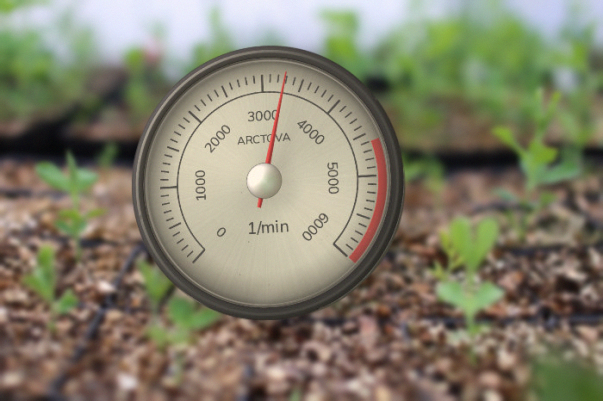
**3300** rpm
